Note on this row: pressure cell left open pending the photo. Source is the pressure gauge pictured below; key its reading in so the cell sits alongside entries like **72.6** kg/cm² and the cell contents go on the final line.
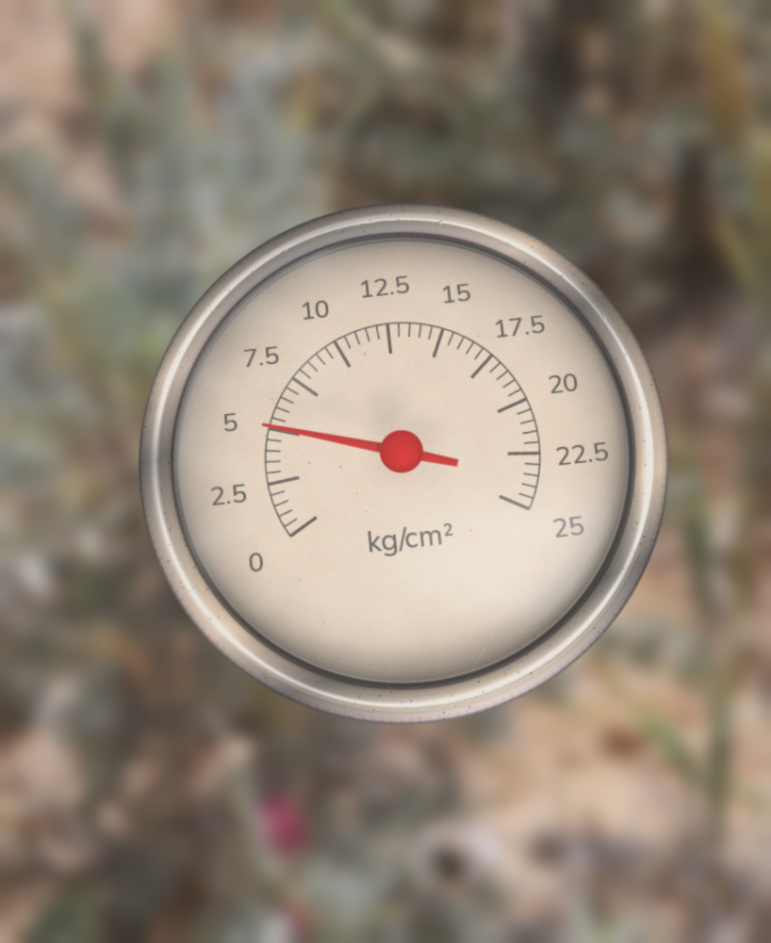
**5** kg/cm²
